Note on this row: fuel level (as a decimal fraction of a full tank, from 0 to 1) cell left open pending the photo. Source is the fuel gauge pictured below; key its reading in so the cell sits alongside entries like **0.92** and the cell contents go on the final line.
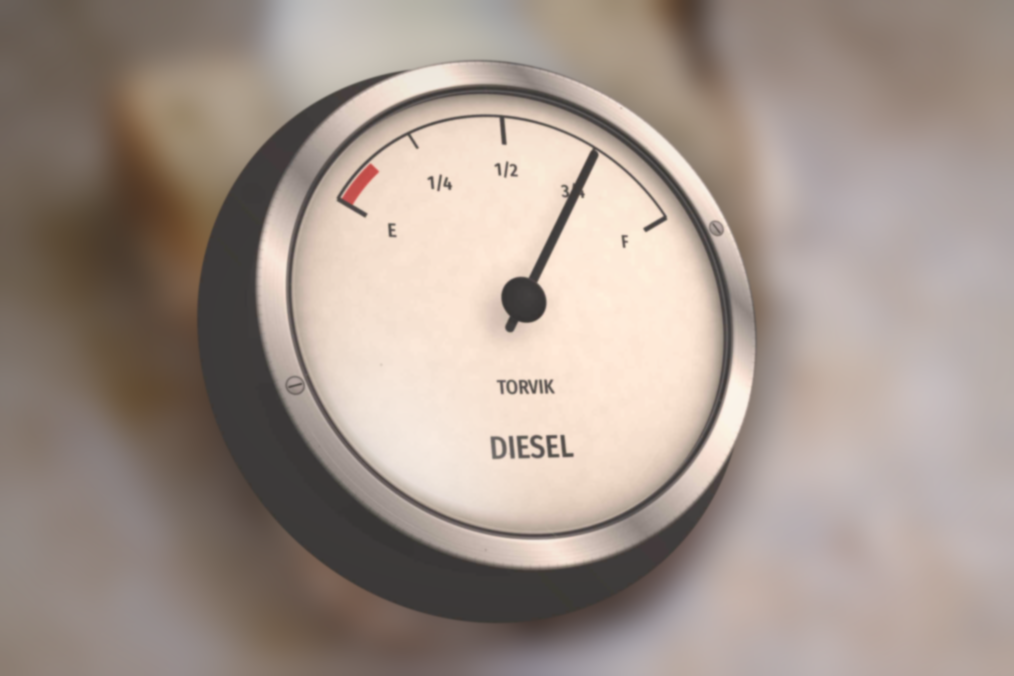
**0.75**
